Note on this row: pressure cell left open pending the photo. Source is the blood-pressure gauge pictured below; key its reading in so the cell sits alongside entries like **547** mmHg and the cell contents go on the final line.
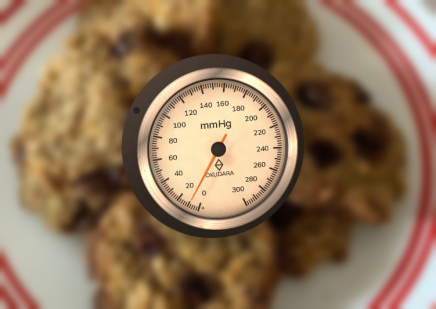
**10** mmHg
